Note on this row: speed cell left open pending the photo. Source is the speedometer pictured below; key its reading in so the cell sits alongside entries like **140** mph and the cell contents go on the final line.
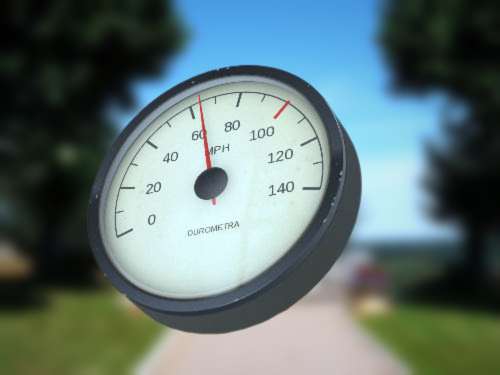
**65** mph
